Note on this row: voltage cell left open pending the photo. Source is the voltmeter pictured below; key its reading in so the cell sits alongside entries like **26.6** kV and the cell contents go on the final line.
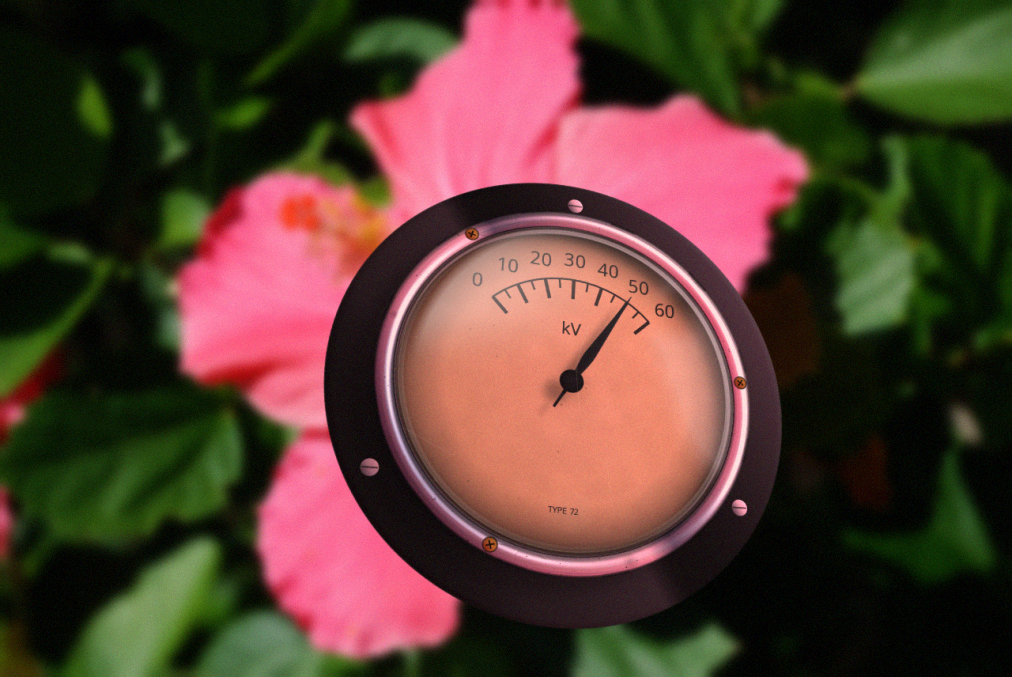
**50** kV
